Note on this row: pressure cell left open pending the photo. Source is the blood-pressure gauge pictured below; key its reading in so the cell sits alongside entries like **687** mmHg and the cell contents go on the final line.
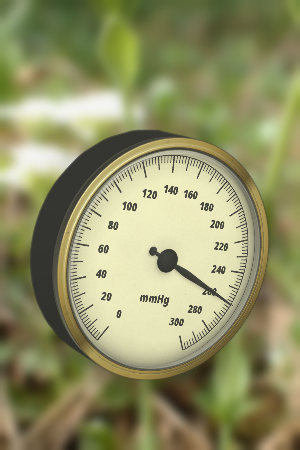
**260** mmHg
